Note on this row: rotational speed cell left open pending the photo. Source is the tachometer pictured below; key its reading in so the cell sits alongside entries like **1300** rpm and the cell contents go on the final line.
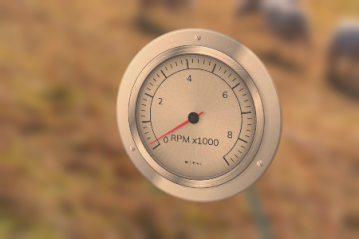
**200** rpm
